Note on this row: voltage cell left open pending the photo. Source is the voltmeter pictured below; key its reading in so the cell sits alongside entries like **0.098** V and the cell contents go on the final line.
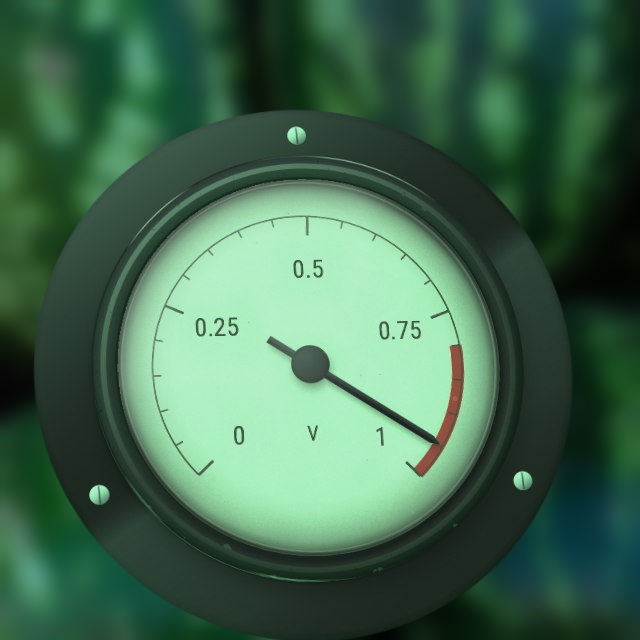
**0.95** V
